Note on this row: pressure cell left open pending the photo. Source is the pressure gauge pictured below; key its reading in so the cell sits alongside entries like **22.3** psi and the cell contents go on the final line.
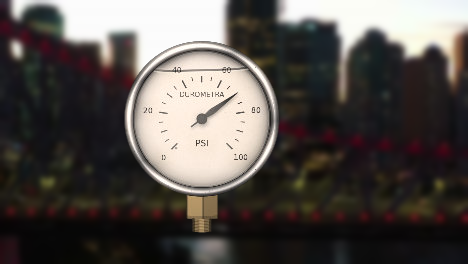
**70** psi
